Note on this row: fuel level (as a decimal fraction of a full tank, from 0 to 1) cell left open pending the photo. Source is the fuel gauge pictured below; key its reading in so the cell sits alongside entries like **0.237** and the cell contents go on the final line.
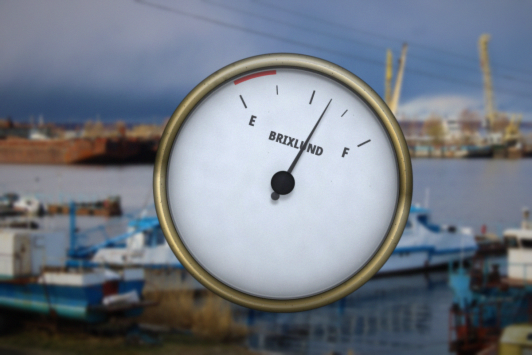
**0.625**
